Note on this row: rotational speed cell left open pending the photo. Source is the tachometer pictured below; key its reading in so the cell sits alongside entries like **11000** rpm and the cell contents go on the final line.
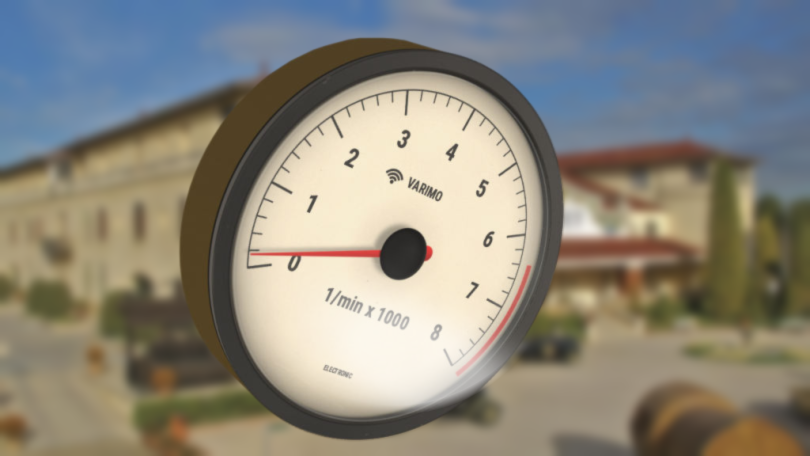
**200** rpm
